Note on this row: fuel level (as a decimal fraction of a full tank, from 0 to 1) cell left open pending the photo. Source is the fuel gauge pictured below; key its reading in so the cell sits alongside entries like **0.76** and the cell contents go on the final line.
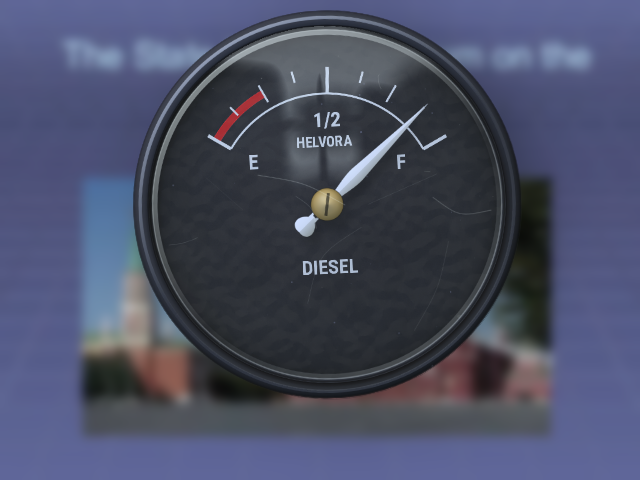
**0.875**
